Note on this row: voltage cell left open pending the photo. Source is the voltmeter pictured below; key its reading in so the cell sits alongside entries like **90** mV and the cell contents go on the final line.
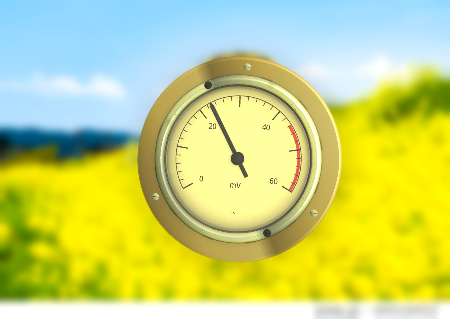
**23** mV
